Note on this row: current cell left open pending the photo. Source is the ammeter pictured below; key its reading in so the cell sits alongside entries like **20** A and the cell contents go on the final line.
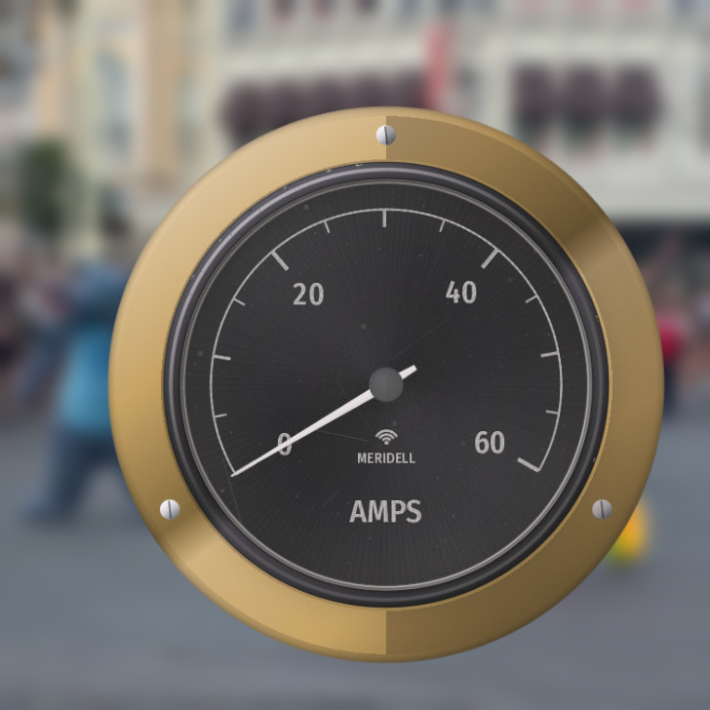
**0** A
